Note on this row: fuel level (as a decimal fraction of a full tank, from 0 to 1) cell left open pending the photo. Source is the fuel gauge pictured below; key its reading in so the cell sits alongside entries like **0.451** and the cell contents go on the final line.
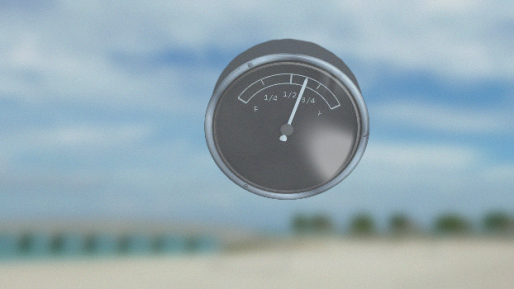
**0.625**
